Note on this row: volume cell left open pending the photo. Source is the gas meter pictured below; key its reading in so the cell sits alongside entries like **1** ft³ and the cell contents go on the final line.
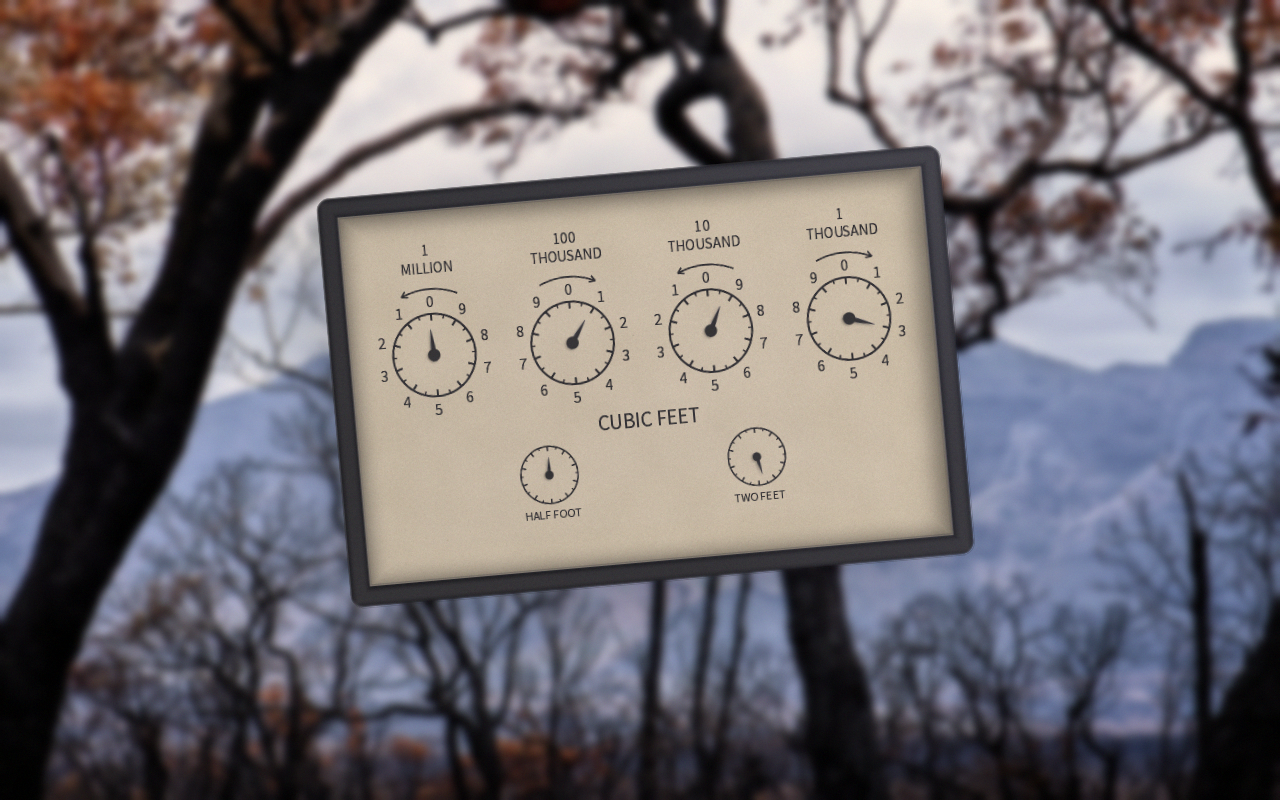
**9300** ft³
